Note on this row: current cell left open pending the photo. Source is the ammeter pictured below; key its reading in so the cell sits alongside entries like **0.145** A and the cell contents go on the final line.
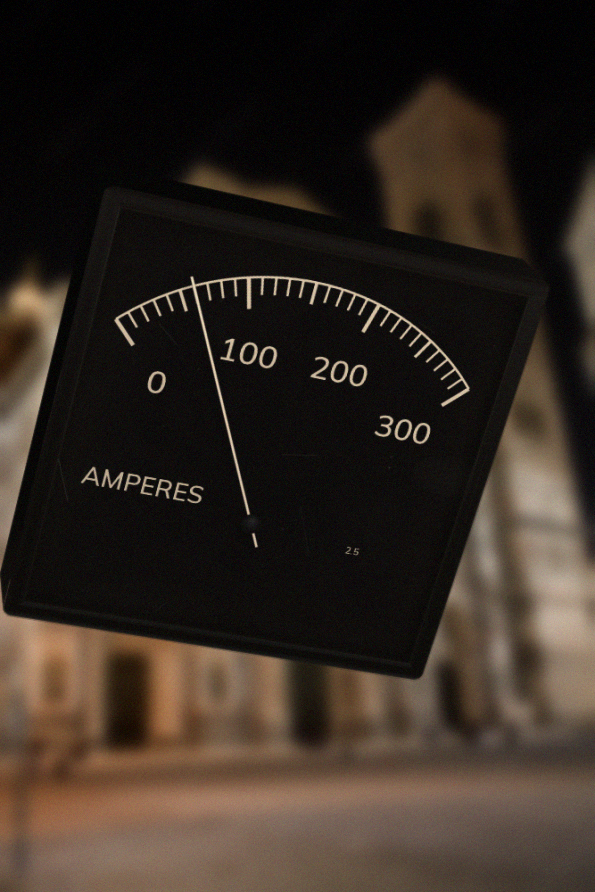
**60** A
